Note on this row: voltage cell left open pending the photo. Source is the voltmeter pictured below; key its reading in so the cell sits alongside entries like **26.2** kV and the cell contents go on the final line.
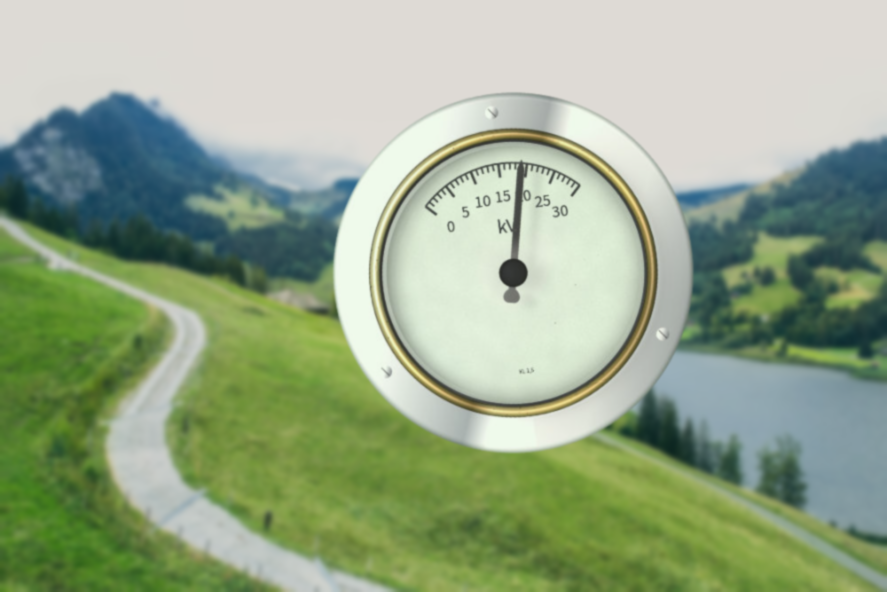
**19** kV
